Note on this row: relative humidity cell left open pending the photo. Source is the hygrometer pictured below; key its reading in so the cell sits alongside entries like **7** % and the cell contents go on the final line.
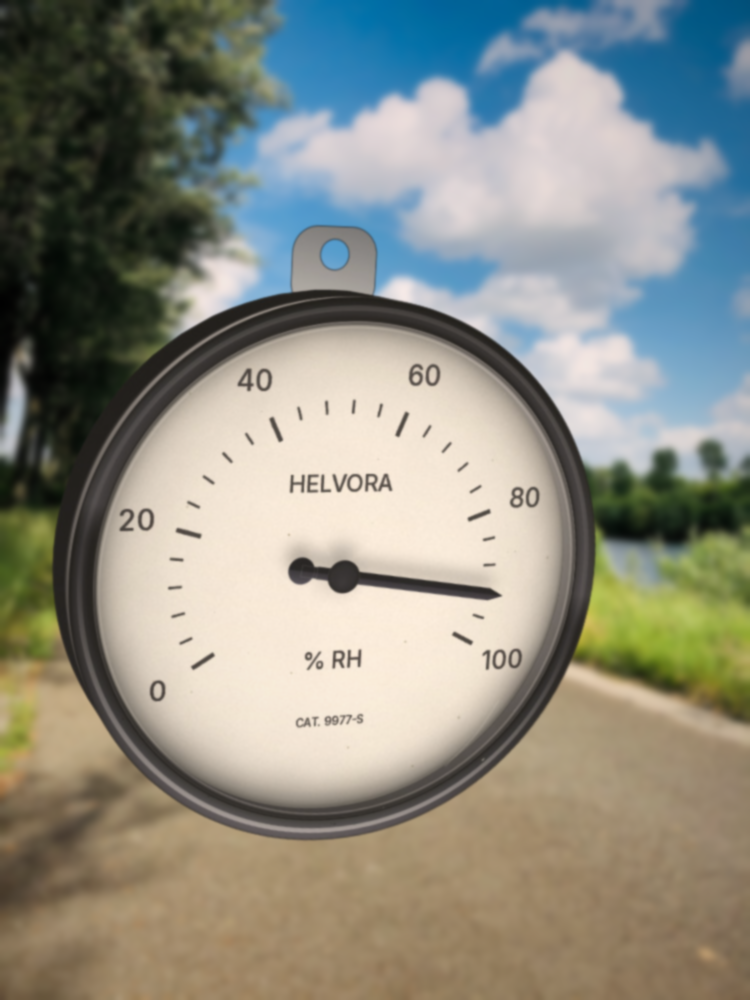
**92** %
